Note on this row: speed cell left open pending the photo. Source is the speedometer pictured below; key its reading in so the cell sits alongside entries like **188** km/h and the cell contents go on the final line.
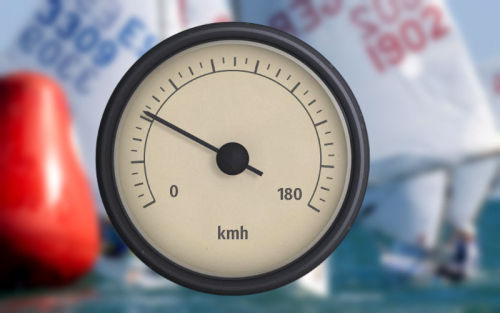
**42.5** km/h
